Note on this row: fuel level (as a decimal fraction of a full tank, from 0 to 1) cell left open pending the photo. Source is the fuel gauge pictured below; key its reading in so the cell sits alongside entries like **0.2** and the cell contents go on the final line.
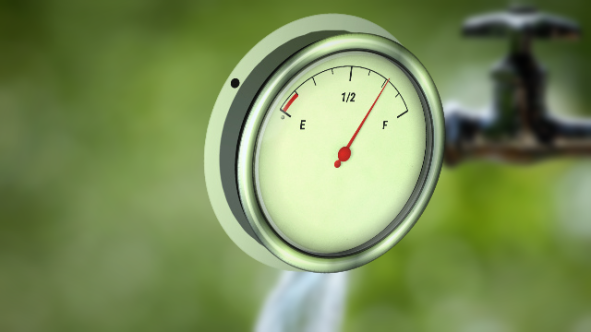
**0.75**
